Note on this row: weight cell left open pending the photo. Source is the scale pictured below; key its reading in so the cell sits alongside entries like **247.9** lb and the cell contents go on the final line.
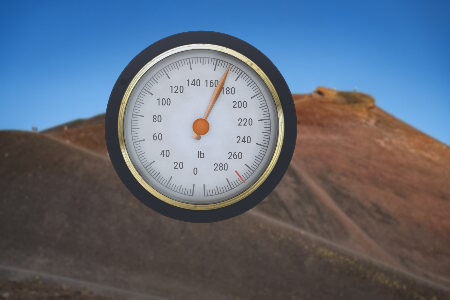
**170** lb
